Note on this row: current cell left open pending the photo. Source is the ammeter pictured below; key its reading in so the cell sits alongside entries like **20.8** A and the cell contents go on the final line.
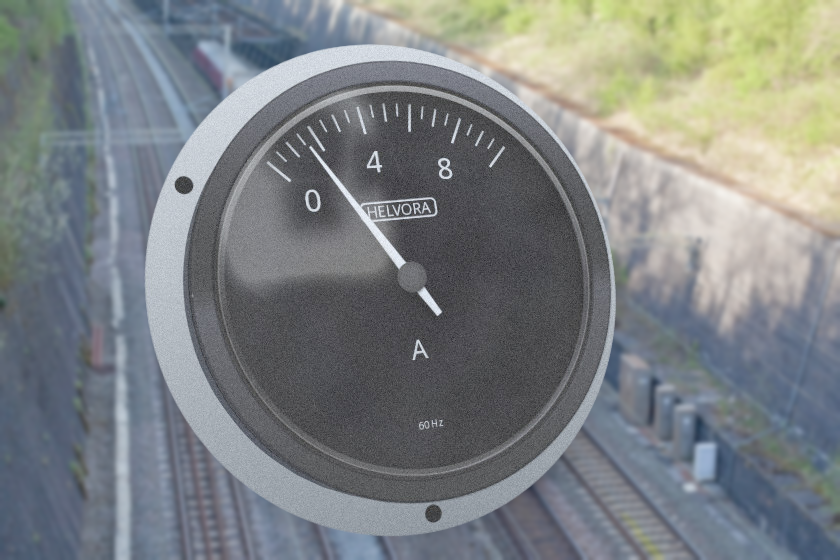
**1.5** A
